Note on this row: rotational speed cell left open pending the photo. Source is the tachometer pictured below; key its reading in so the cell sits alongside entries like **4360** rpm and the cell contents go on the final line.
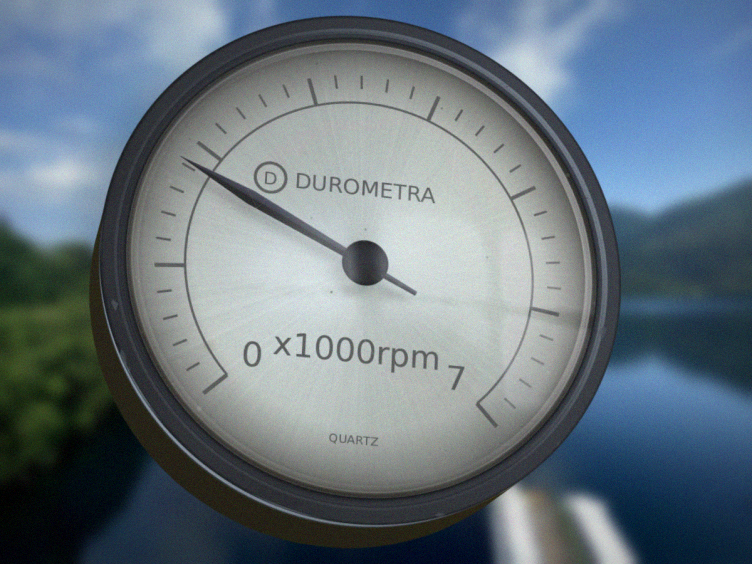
**1800** rpm
